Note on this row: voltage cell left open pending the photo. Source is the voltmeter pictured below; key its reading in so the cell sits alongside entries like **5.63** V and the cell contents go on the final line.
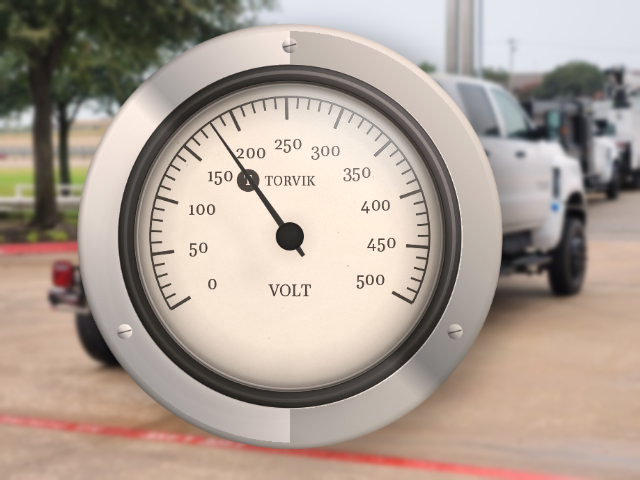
**180** V
